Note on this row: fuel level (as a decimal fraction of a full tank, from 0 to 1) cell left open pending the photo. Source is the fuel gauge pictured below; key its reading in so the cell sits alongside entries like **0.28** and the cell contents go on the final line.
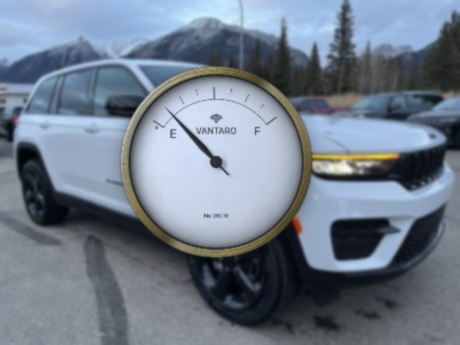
**0.125**
